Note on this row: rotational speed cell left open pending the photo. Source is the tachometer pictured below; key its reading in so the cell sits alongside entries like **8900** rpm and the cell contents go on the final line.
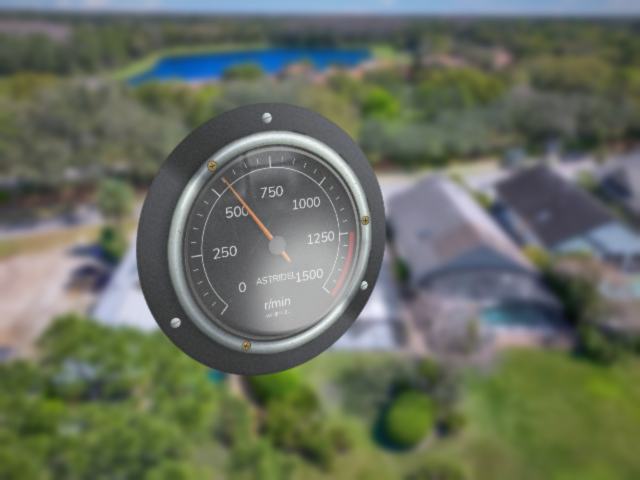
**550** rpm
